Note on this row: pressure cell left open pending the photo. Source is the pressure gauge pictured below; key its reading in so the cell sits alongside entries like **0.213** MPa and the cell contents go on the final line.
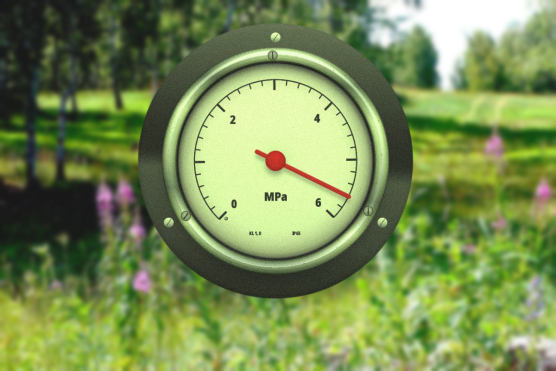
**5.6** MPa
